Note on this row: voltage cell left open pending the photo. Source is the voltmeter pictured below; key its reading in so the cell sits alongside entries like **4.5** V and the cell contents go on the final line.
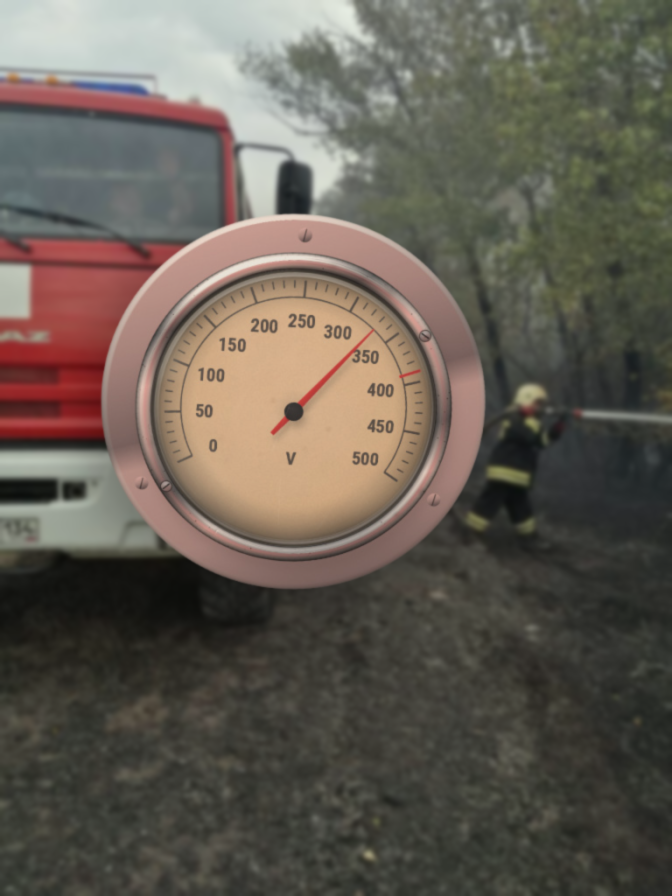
**330** V
